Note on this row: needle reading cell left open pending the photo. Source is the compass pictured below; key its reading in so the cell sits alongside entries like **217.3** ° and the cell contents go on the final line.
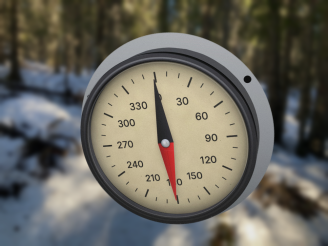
**180** °
